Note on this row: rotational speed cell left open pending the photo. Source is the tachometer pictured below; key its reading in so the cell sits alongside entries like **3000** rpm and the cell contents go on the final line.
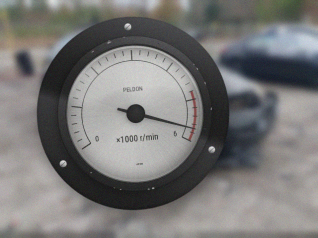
**5700** rpm
